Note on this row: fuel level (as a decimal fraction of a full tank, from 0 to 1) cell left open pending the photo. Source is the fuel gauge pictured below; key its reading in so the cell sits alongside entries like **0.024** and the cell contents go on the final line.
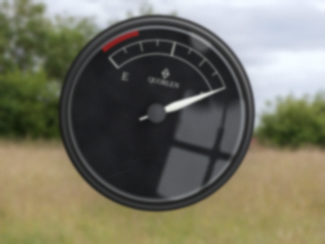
**1**
